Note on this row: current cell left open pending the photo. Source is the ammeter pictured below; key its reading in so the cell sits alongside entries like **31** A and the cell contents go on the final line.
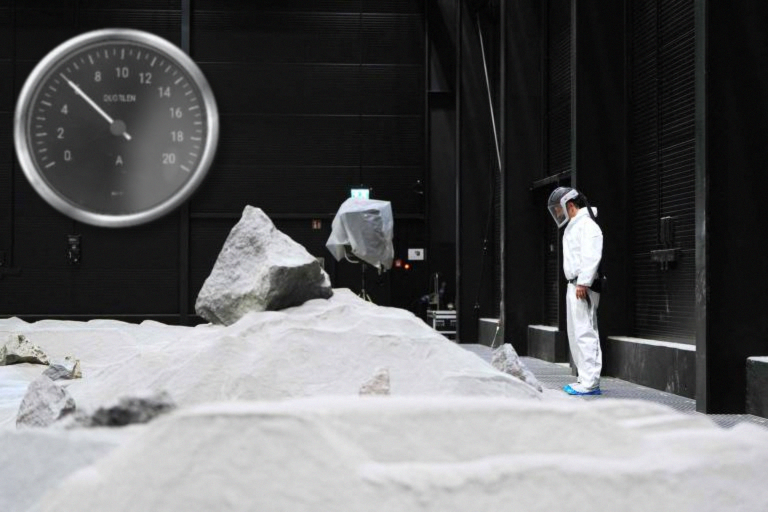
**6** A
